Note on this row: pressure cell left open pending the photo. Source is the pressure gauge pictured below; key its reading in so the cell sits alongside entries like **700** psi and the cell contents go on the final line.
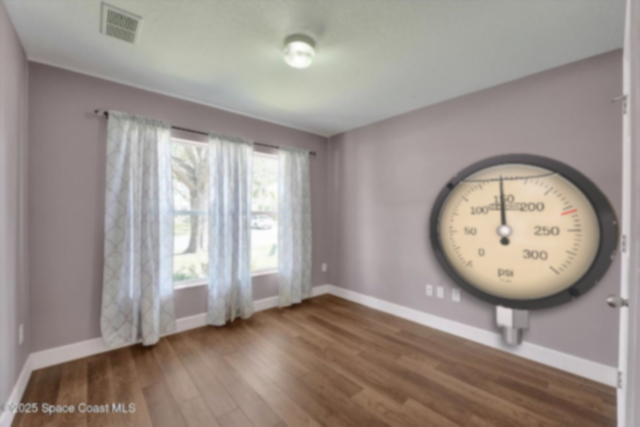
**150** psi
